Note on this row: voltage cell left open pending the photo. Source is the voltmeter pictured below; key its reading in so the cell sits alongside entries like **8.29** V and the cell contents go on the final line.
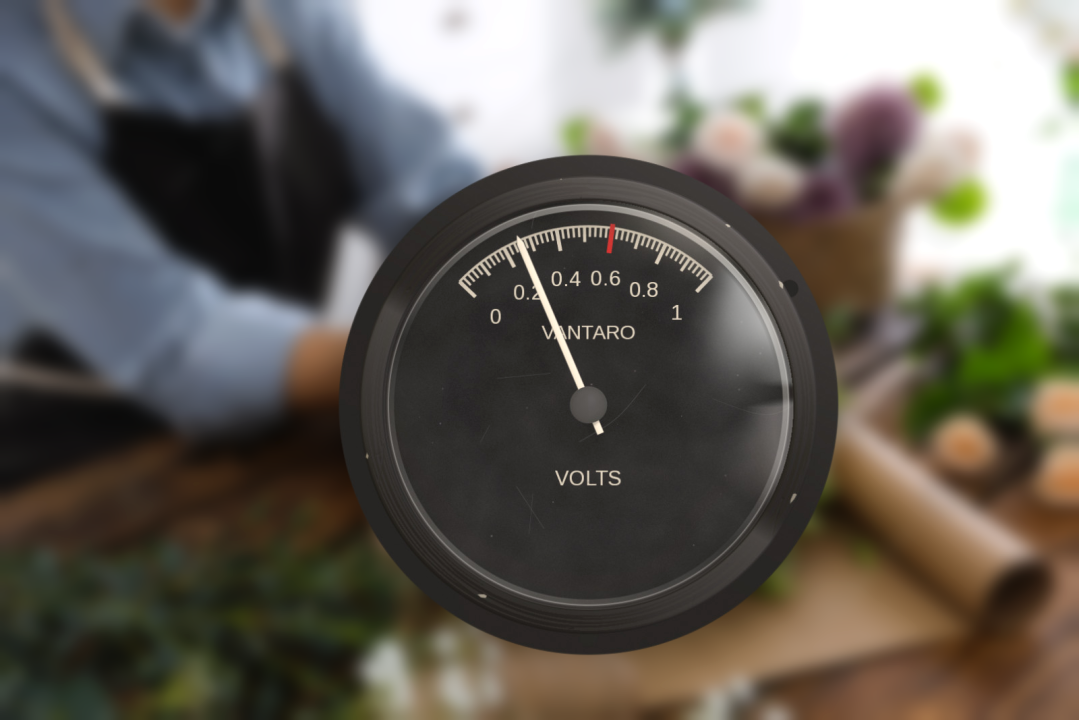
**0.26** V
